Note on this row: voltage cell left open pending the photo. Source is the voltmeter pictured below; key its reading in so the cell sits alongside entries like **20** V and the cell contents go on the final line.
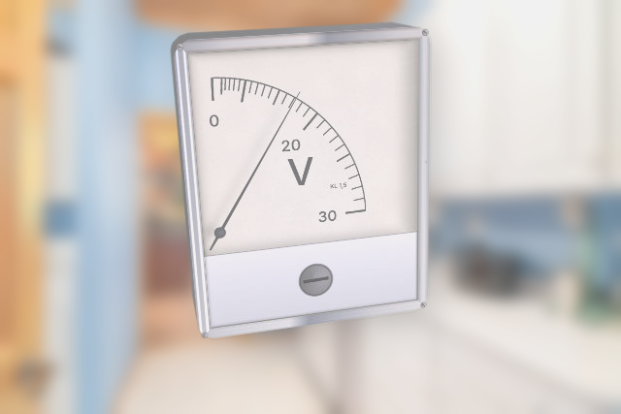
**17** V
